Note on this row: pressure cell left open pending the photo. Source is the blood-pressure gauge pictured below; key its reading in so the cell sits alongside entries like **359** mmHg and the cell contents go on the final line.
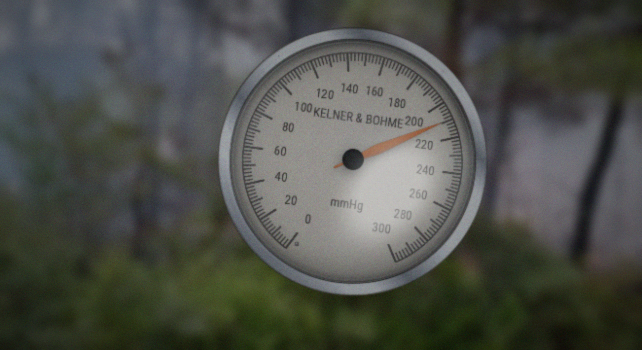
**210** mmHg
